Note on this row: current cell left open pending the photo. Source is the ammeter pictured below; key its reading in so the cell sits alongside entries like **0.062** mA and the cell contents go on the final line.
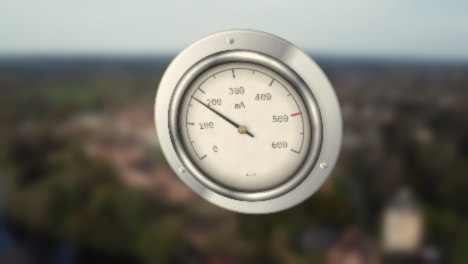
**175** mA
